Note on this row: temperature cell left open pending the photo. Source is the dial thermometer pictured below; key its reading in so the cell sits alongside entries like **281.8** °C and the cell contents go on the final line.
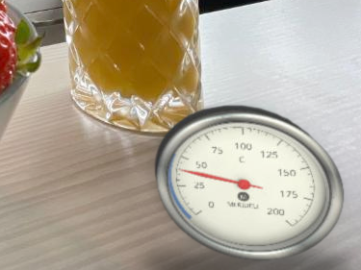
**40** °C
